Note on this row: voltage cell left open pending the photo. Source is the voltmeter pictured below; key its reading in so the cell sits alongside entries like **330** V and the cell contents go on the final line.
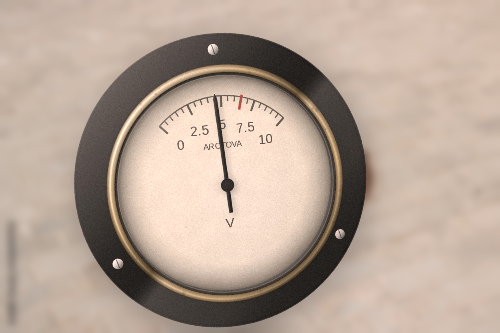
**4.5** V
